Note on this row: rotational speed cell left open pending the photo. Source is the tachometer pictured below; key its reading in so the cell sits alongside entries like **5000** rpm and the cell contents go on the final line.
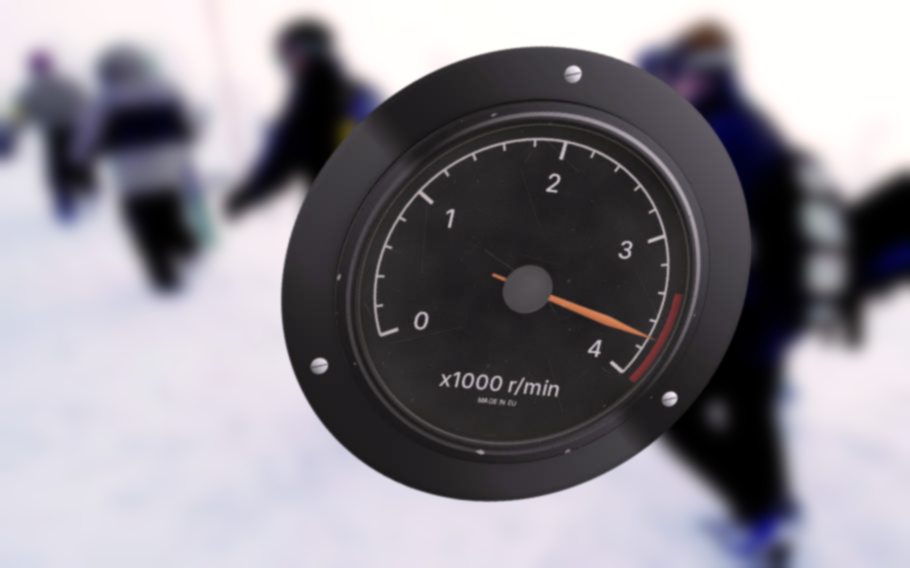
**3700** rpm
